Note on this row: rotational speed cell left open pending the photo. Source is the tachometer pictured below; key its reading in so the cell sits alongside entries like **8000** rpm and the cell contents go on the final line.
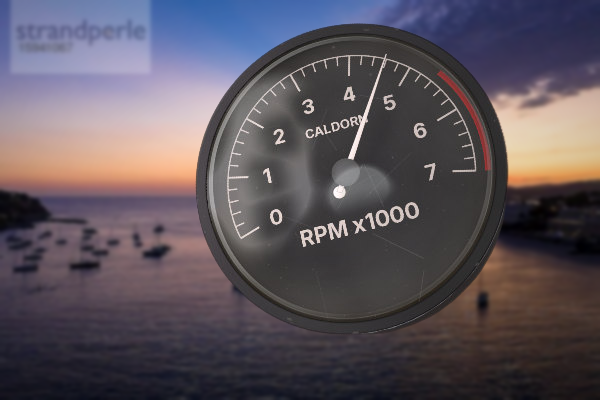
**4600** rpm
